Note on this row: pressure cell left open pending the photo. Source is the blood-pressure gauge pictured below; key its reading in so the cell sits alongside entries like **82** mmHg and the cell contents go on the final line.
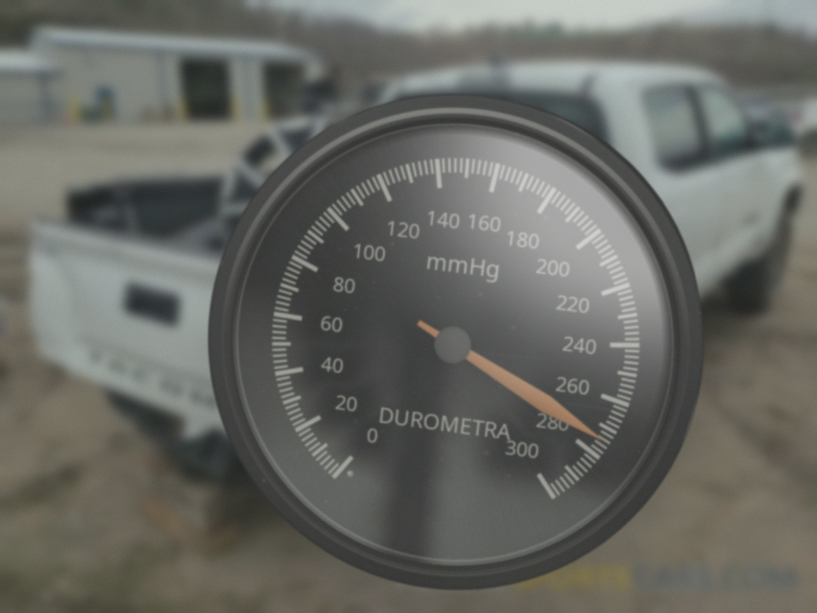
**274** mmHg
